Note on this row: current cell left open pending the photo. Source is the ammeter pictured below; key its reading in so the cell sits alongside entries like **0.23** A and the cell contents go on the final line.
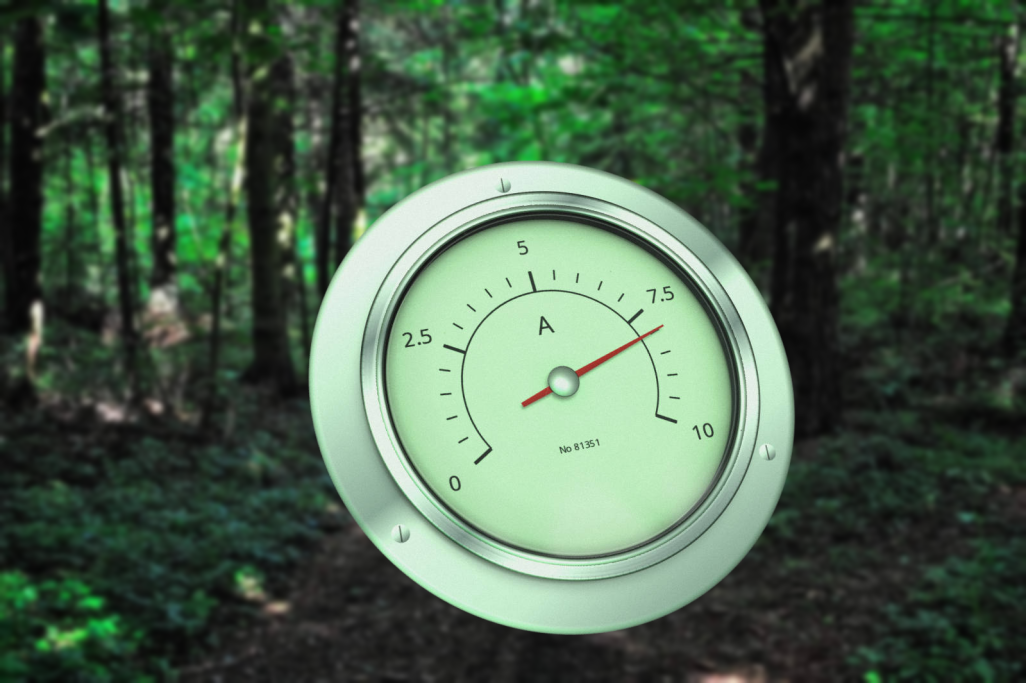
**8** A
